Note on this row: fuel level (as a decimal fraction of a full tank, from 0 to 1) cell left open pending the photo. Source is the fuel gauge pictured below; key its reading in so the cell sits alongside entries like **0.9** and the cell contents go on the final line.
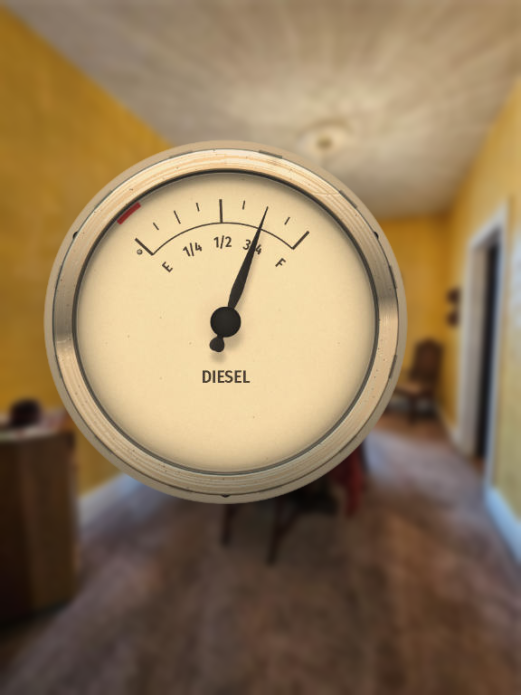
**0.75**
